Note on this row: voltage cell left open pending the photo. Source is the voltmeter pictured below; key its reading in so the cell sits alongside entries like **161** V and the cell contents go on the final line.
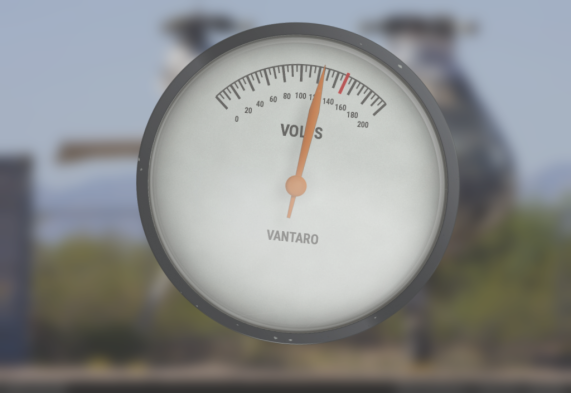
**125** V
